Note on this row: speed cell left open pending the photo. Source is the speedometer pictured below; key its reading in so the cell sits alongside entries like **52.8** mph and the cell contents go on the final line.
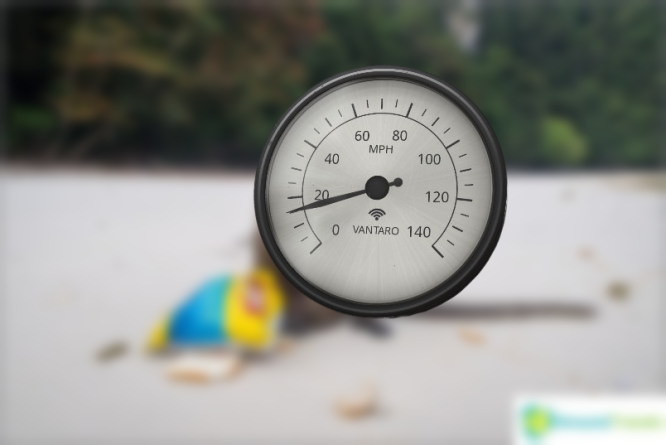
**15** mph
